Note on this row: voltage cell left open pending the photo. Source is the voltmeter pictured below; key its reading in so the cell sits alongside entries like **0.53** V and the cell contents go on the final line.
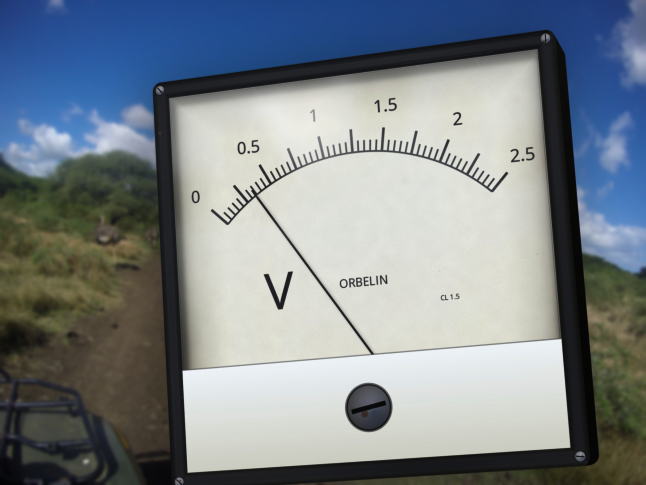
**0.35** V
